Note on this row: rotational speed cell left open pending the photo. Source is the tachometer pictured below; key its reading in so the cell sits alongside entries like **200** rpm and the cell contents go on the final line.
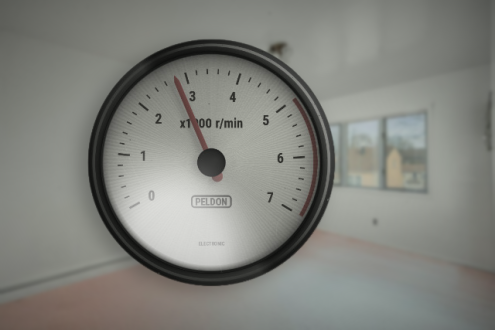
**2800** rpm
